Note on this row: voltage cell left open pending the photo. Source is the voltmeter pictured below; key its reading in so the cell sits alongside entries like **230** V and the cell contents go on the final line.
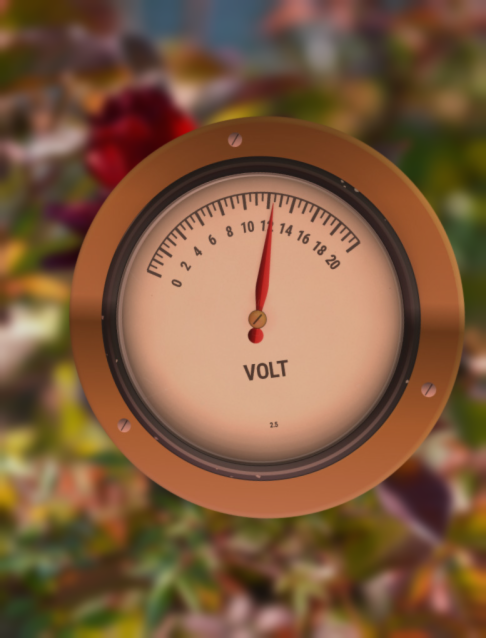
**12.5** V
